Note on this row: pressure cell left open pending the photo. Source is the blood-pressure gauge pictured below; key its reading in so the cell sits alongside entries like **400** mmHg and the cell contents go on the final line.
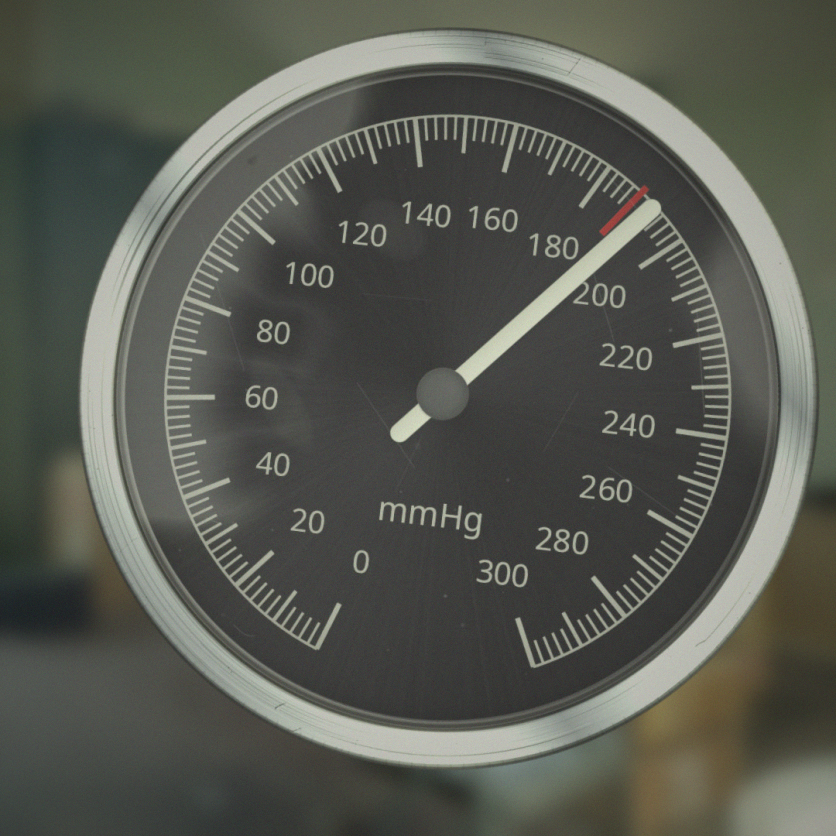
**192** mmHg
